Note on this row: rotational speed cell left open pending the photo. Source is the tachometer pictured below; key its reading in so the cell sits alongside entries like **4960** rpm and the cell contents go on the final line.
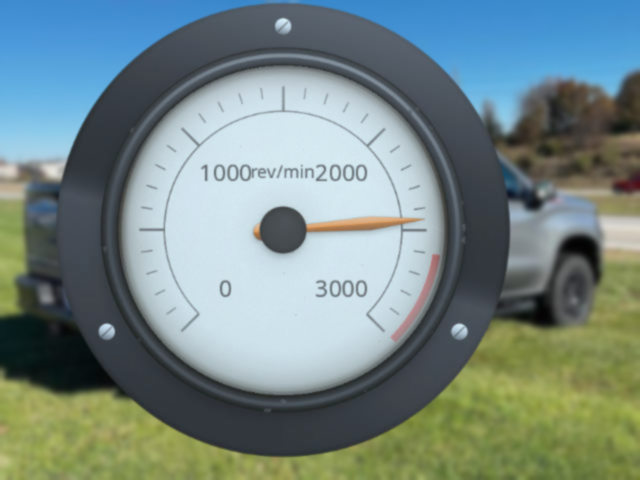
**2450** rpm
